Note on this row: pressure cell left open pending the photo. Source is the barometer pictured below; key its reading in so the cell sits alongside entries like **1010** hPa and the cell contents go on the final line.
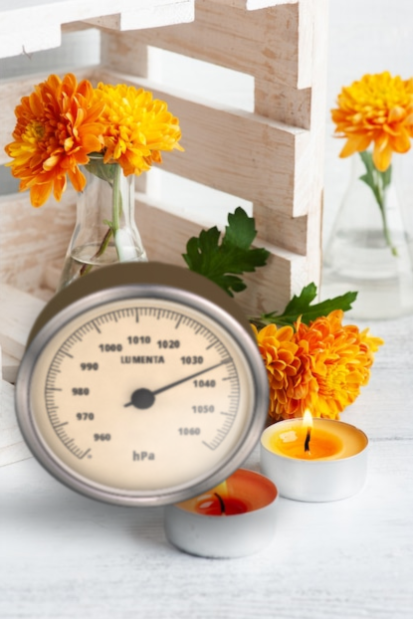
**1035** hPa
